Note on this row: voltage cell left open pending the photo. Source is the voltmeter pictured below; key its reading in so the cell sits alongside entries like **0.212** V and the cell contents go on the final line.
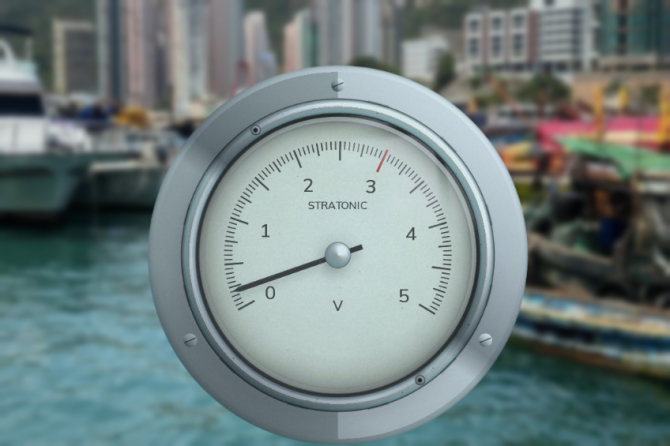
**0.2** V
